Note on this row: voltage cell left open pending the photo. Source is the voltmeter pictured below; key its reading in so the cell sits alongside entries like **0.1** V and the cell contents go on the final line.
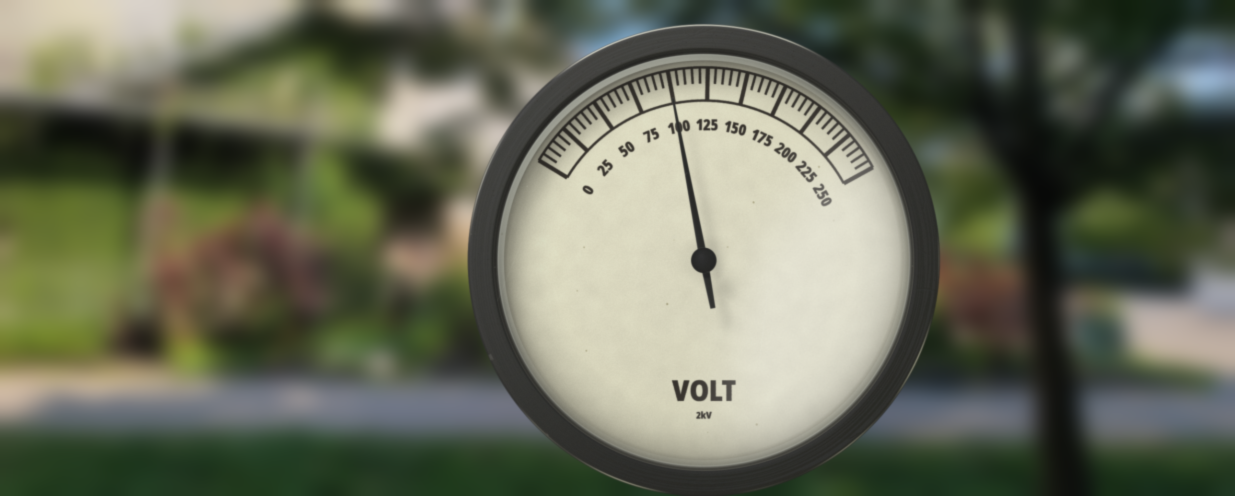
**100** V
